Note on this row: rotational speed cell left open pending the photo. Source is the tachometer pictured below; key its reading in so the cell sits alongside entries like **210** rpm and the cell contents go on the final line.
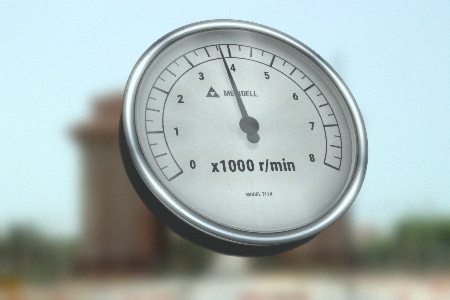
**3750** rpm
